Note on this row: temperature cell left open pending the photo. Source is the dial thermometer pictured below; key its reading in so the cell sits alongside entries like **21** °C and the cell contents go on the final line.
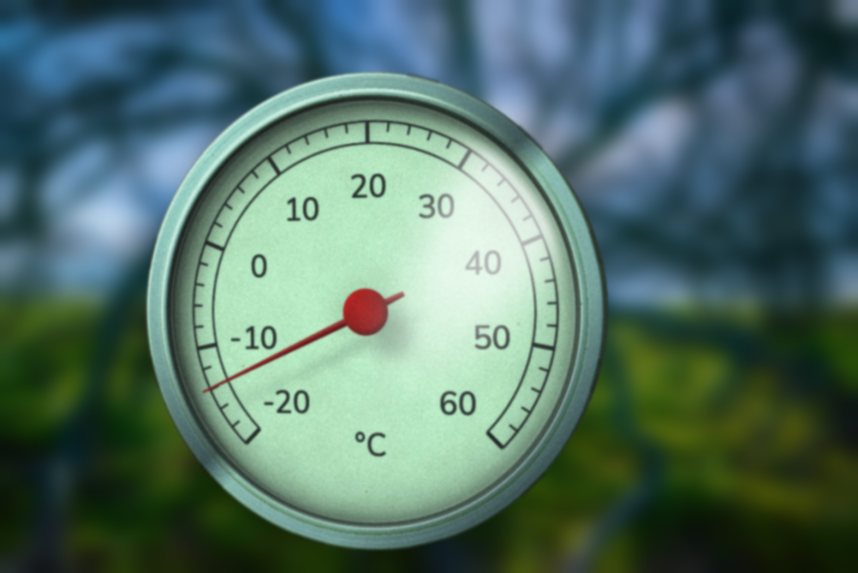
**-14** °C
